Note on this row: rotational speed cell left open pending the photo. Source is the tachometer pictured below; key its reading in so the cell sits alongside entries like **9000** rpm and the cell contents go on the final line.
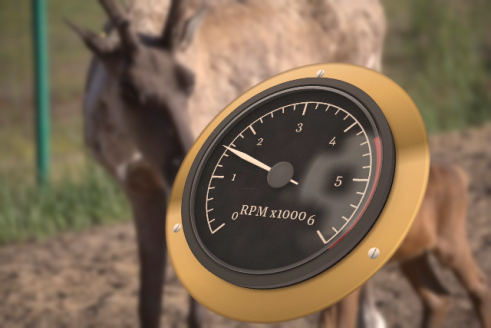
**1500** rpm
